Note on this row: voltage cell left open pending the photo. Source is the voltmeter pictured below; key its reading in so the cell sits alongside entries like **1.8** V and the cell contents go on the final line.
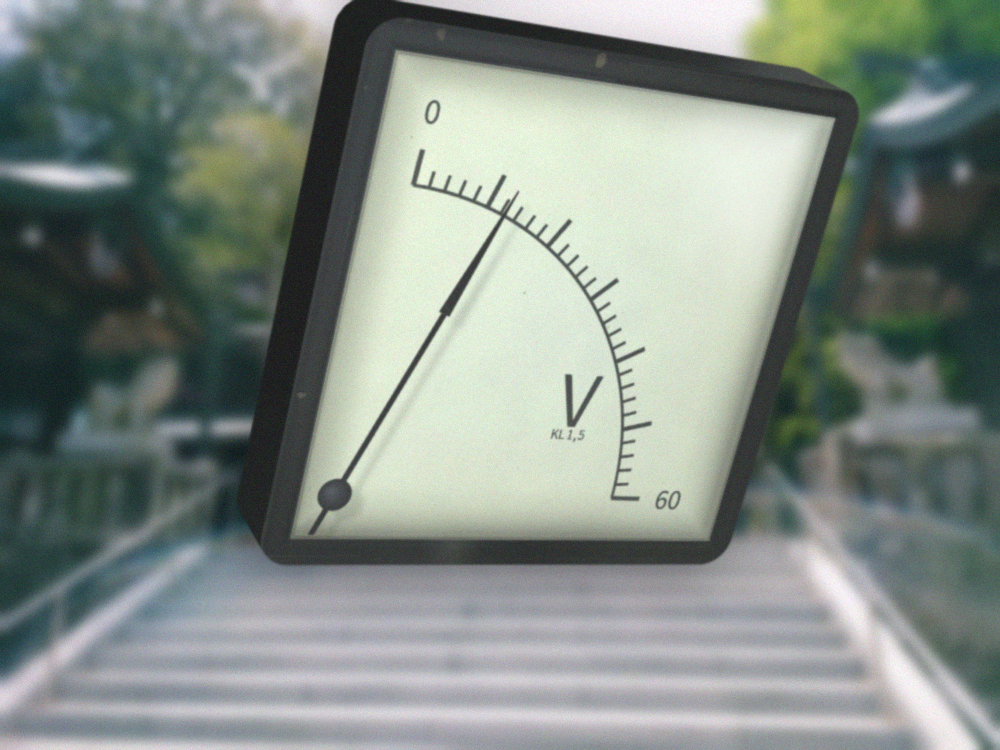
**12** V
